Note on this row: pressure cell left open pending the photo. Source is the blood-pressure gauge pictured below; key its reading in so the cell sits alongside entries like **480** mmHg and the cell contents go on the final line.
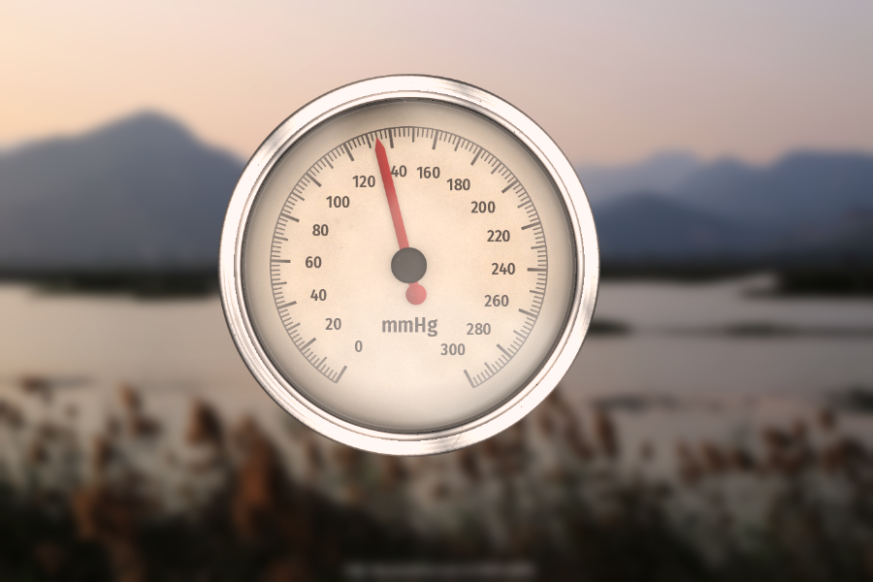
**134** mmHg
